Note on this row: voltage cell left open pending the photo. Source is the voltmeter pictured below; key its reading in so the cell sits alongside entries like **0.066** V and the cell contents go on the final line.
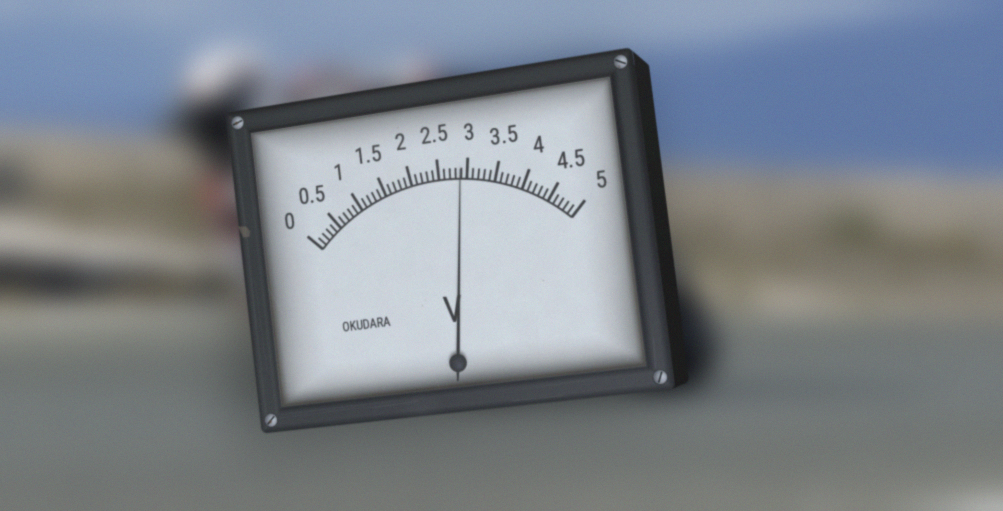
**2.9** V
